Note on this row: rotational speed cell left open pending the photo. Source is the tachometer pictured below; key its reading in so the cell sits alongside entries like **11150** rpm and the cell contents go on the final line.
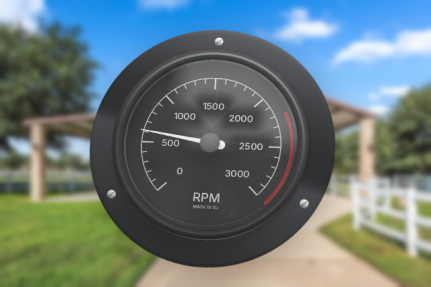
**600** rpm
